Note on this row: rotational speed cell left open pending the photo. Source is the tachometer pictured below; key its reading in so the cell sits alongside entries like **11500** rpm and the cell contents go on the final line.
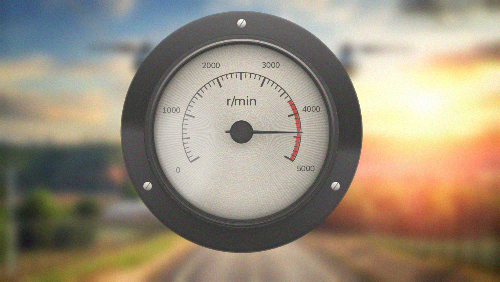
**4400** rpm
